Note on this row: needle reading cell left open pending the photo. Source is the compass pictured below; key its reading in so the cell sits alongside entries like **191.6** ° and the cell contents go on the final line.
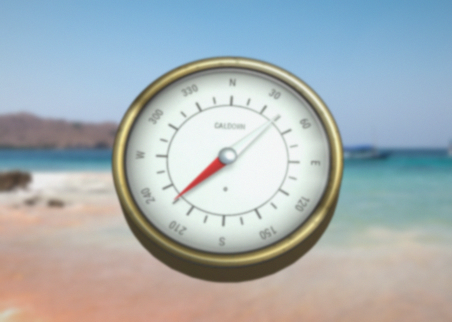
**225** °
